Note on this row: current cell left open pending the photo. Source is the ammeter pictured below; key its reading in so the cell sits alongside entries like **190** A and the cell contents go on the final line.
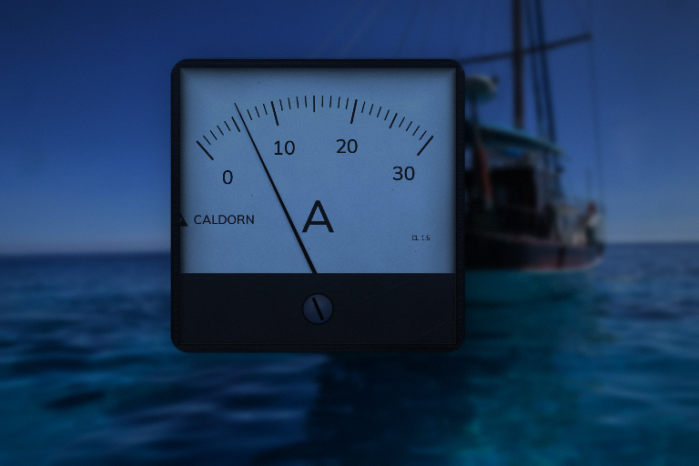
**6** A
